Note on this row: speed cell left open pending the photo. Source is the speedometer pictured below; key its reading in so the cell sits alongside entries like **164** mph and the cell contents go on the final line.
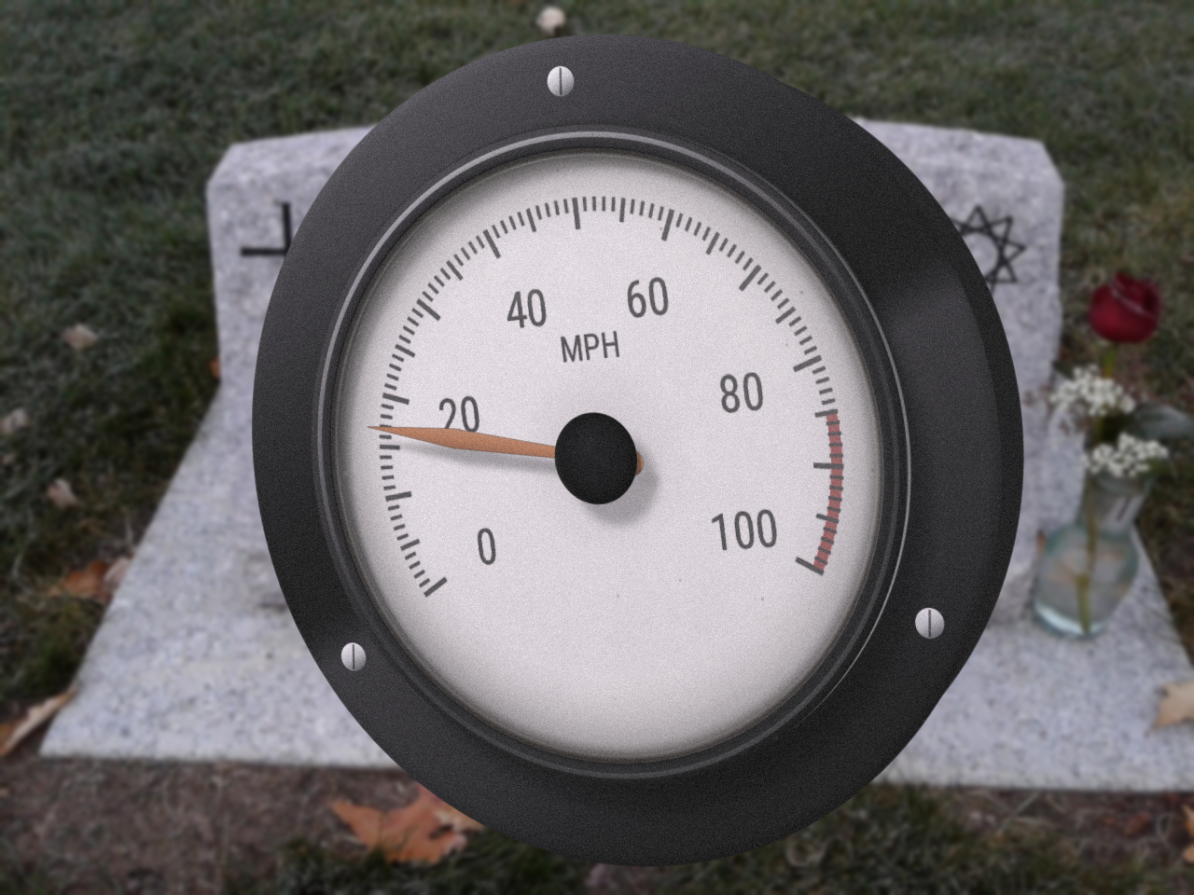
**17** mph
